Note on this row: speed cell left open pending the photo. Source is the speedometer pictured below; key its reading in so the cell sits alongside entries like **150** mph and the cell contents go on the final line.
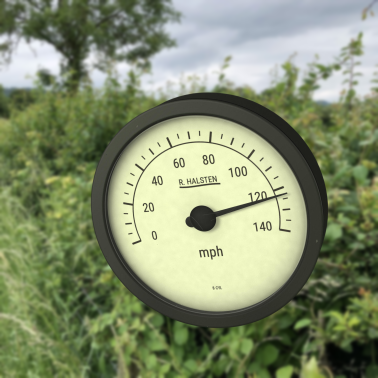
**122.5** mph
